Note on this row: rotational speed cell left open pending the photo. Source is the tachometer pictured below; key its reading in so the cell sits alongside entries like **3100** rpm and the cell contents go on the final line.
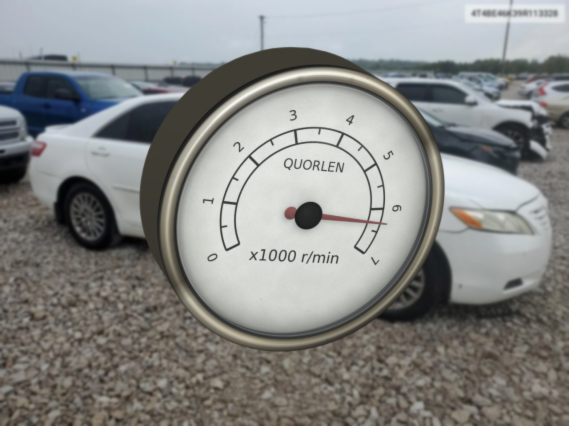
**6250** rpm
